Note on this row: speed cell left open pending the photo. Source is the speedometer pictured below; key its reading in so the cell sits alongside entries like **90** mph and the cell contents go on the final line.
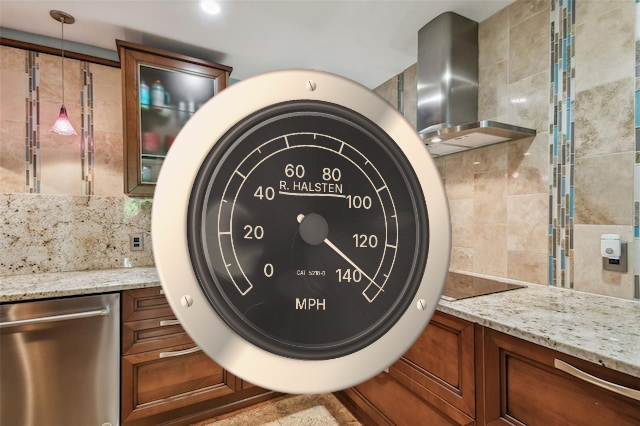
**135** mph
